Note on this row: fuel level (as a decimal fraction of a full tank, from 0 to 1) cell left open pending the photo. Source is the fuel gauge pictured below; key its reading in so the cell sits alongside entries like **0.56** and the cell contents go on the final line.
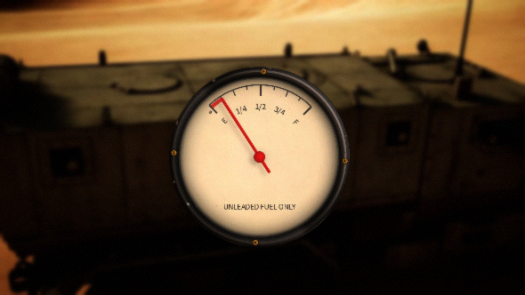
**0.125**
